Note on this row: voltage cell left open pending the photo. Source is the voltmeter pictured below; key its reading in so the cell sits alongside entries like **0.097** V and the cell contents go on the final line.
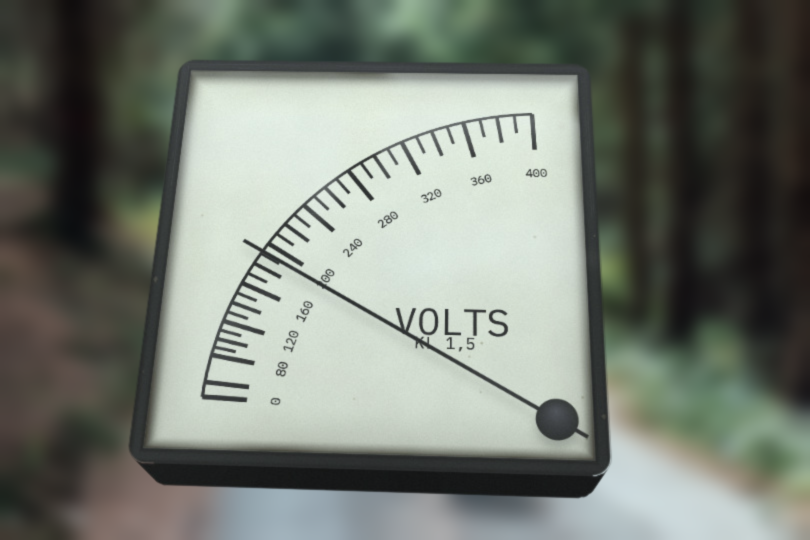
**190** V
